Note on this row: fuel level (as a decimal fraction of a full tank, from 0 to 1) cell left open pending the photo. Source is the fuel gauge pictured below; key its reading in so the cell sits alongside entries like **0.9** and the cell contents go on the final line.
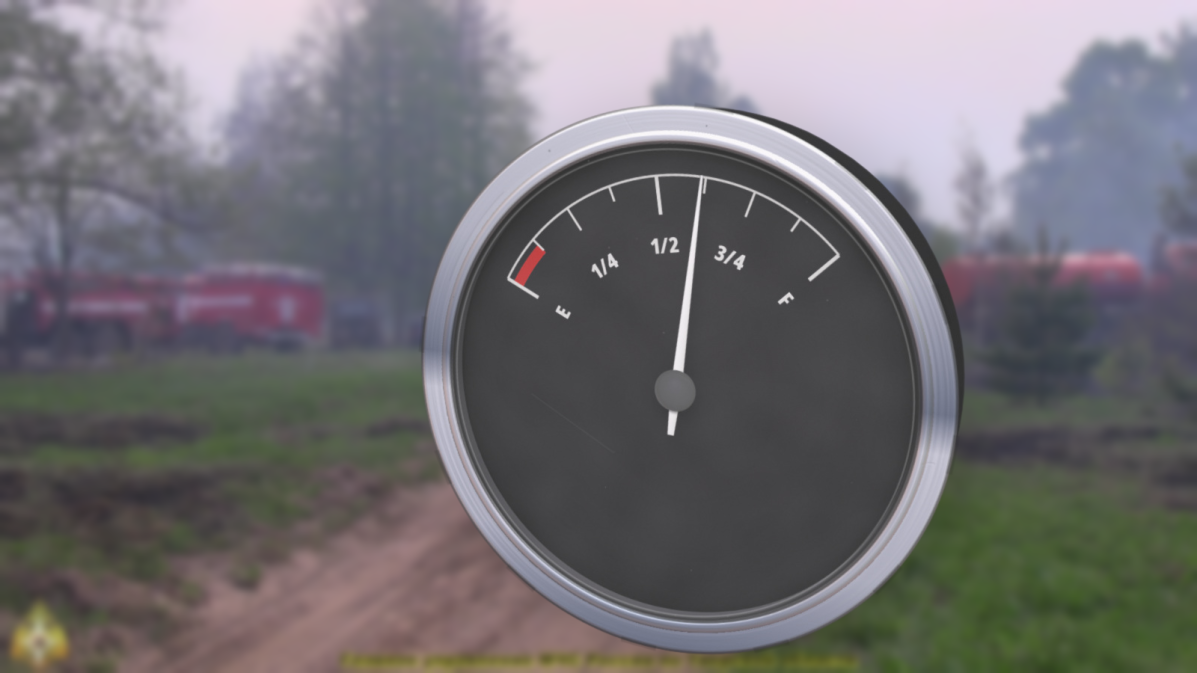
**0.625**
